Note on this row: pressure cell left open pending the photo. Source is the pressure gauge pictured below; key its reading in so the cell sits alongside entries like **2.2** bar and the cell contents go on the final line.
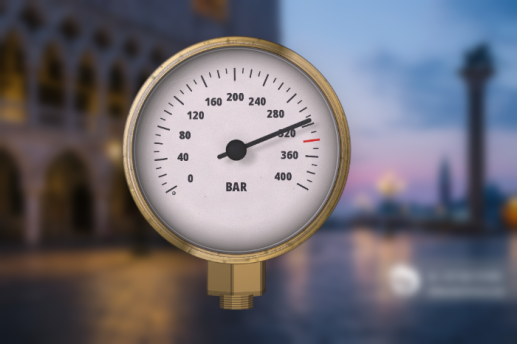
**315** bar
